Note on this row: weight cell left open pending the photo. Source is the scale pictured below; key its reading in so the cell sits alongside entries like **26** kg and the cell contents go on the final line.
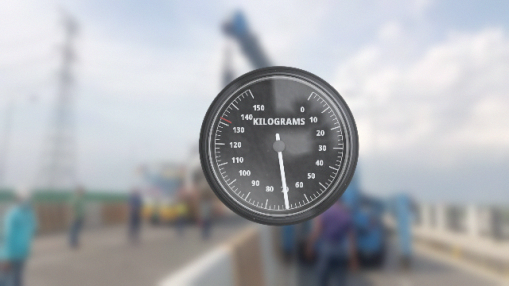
**70** kg
